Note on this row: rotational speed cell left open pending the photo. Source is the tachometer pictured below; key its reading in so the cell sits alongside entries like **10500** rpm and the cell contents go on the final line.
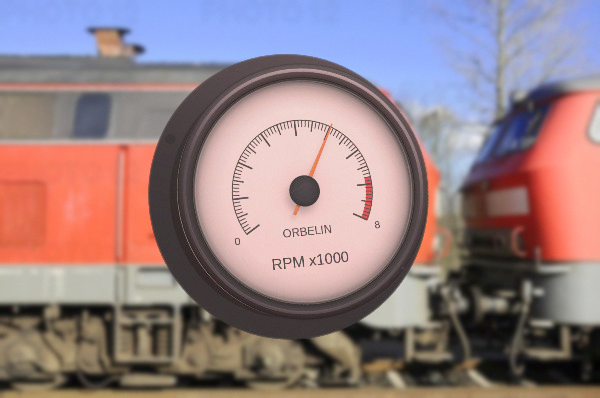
**5000** rpm
